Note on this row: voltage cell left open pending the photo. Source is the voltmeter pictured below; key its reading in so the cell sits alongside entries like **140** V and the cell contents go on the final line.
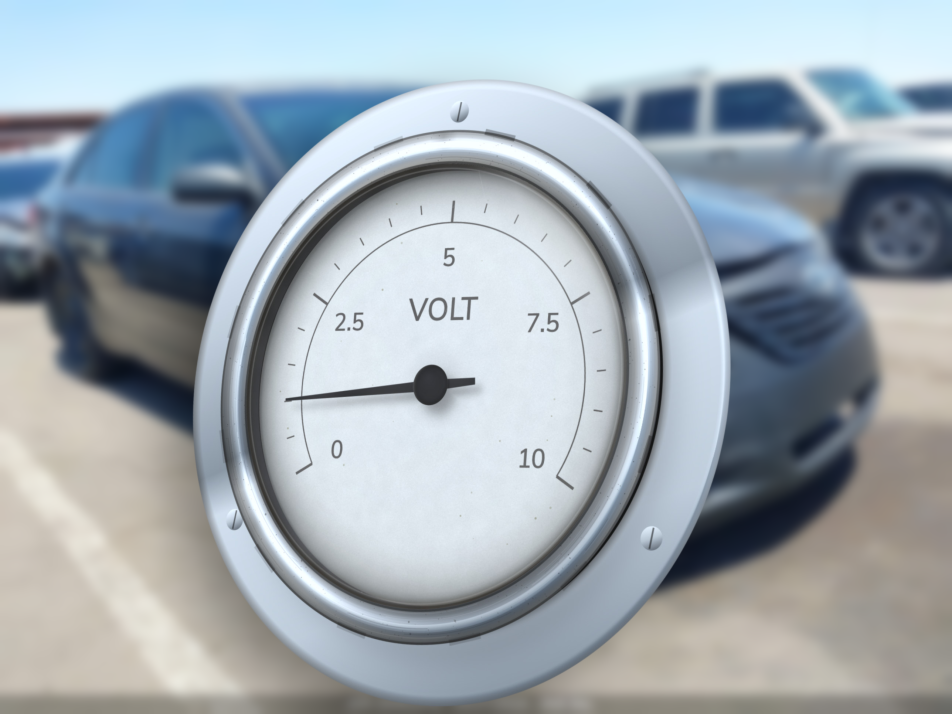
**1** V
